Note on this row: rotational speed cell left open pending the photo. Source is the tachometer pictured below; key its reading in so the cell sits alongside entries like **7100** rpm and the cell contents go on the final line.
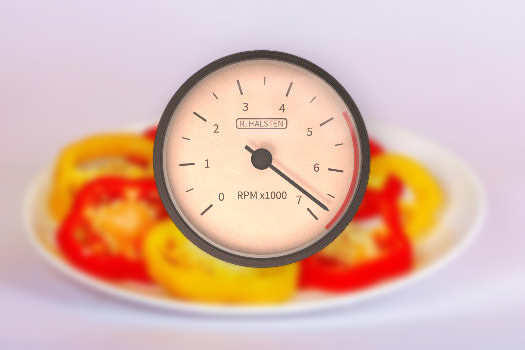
**6750** rpm
